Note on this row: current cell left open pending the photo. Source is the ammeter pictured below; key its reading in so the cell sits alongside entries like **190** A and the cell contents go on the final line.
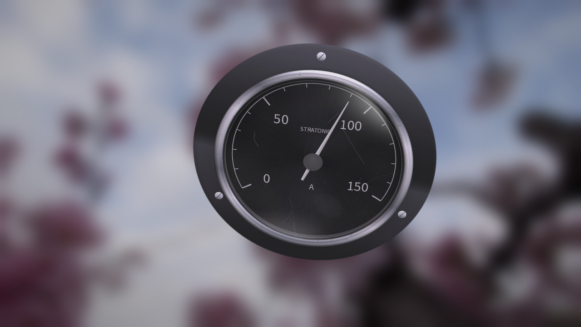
**90** A
